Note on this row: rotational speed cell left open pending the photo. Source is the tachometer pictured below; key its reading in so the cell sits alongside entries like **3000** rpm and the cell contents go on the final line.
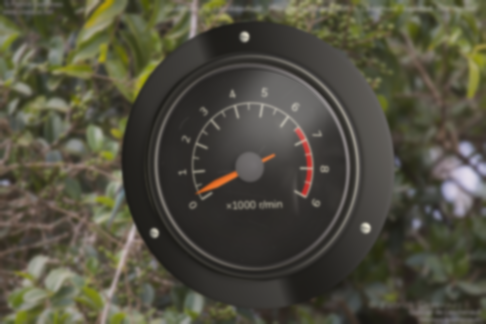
**250** rpm
